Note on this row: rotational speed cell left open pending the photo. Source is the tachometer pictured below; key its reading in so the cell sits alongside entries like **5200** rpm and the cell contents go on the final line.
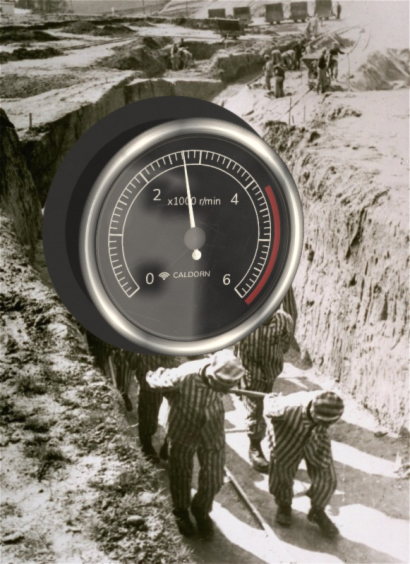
**2700** rpm
